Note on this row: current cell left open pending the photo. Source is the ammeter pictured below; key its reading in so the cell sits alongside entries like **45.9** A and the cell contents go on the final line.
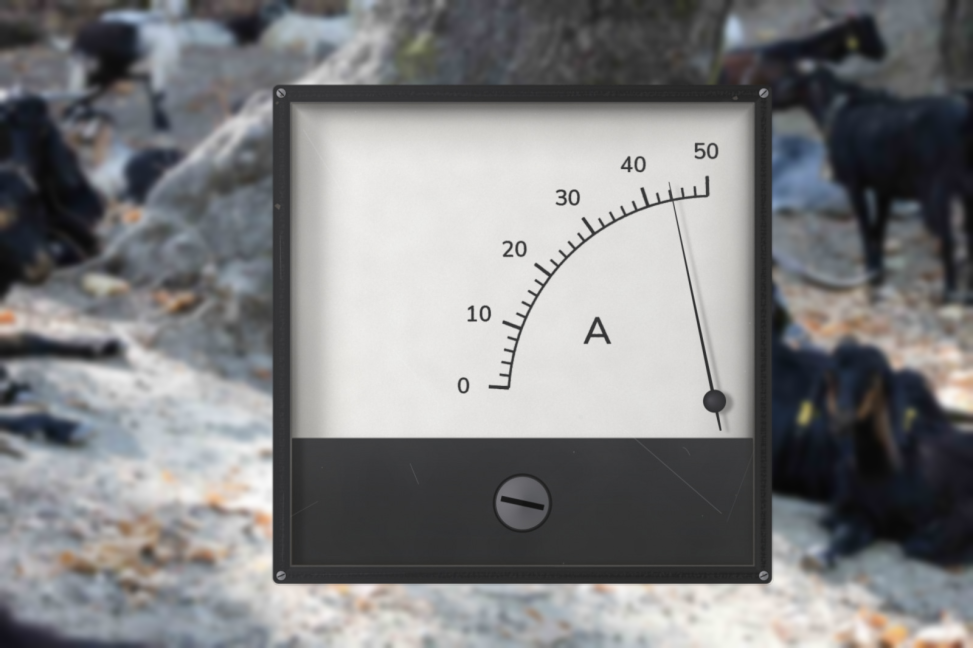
**44** A
